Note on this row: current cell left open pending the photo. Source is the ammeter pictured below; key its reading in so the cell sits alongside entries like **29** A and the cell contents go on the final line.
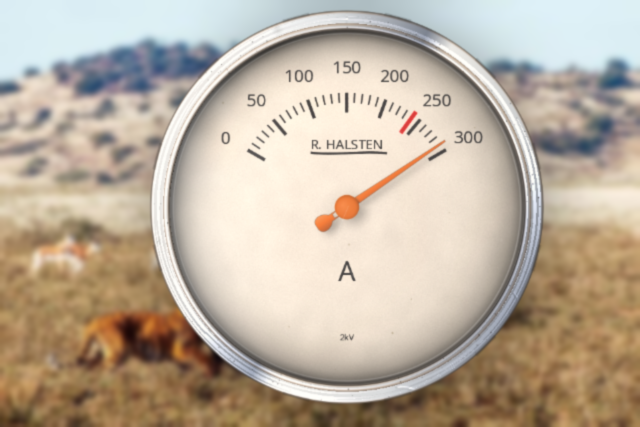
**290** A
